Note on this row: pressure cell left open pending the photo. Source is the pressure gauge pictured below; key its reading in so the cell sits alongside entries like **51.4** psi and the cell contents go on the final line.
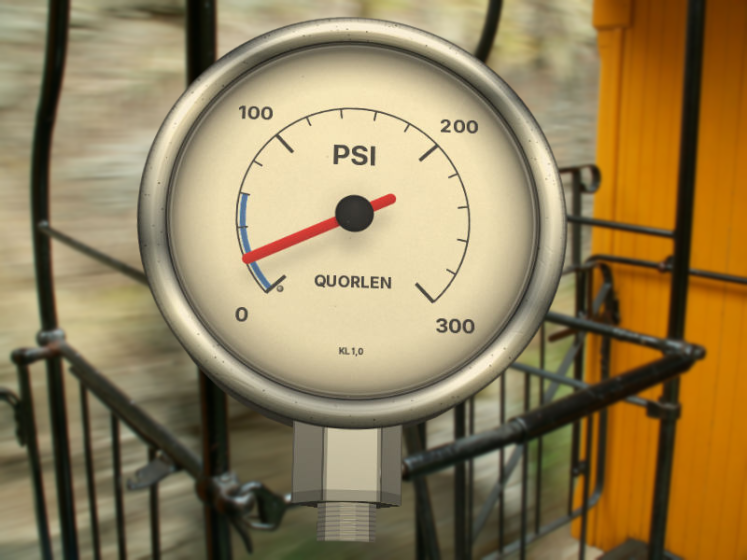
**20** psi
